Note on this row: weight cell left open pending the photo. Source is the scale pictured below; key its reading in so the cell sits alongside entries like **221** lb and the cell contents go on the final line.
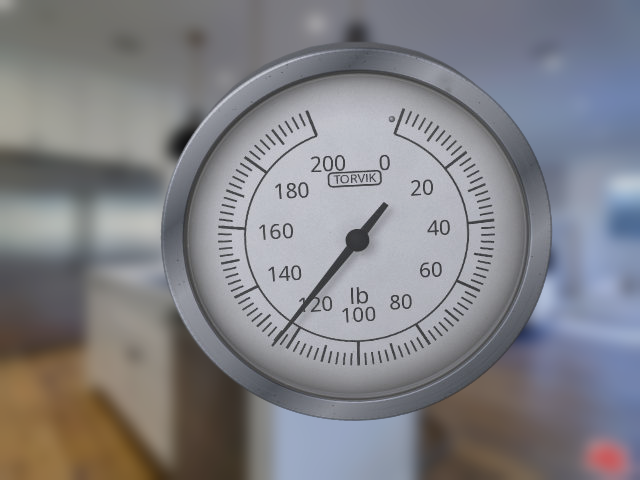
**124** lb
